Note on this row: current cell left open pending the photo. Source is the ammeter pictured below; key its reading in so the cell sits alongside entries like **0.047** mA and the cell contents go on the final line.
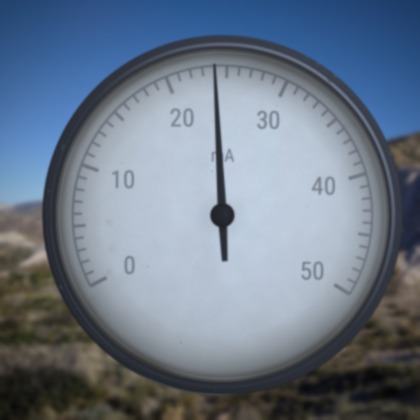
**24** mA
